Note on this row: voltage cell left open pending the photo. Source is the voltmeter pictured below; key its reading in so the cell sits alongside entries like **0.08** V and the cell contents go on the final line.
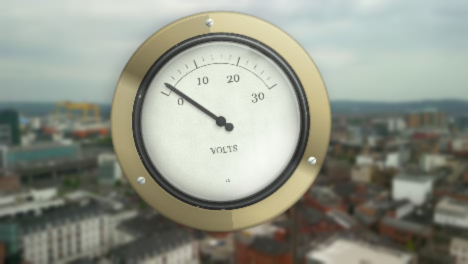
**2** V
